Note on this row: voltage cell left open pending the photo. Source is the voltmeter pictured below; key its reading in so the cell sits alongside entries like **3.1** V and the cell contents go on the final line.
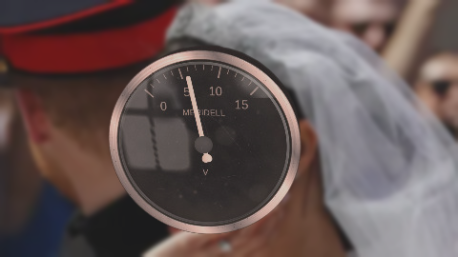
**6** V
